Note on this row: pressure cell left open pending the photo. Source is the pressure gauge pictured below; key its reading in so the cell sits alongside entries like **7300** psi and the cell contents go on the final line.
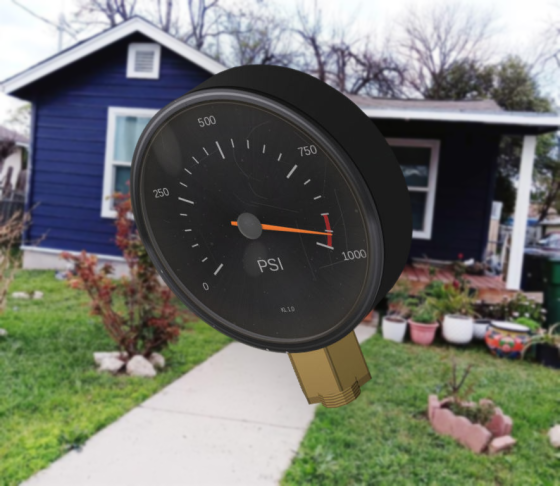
**950** psi
